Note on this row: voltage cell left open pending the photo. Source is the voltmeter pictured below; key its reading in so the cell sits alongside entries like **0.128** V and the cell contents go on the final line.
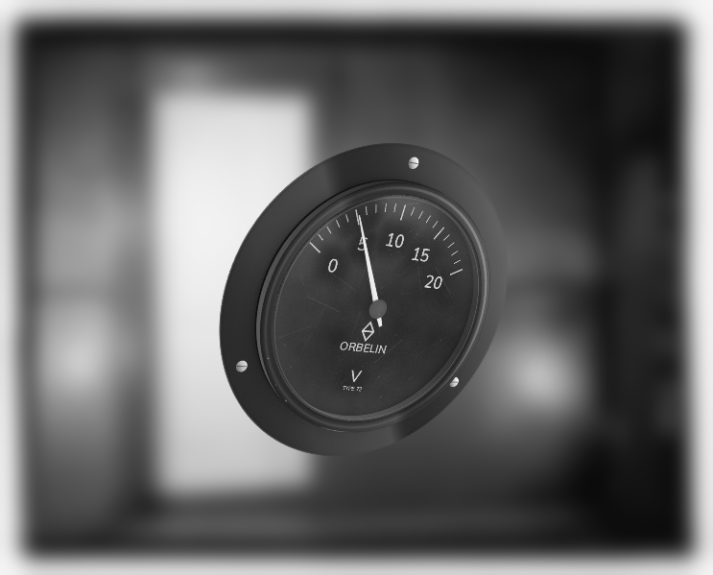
**5** V
